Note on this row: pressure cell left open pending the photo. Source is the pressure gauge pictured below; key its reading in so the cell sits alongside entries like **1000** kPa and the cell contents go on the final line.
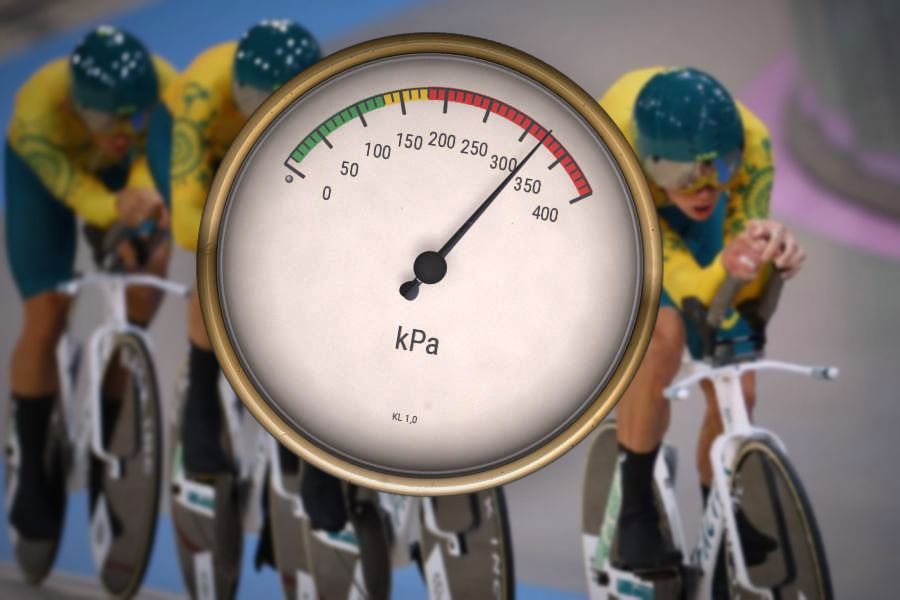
**320** kPa
